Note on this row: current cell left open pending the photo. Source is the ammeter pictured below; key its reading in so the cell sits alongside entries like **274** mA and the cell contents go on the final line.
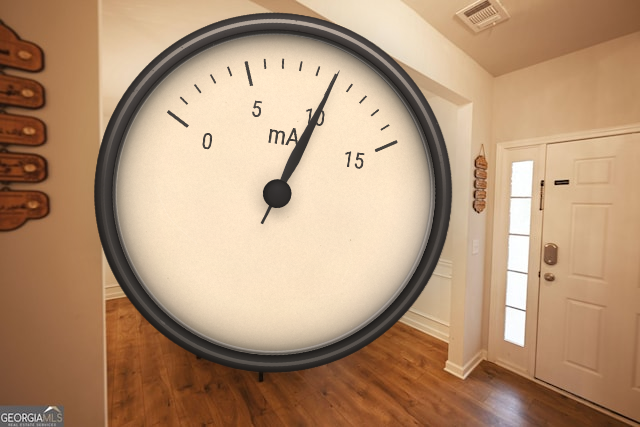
**10** mA
